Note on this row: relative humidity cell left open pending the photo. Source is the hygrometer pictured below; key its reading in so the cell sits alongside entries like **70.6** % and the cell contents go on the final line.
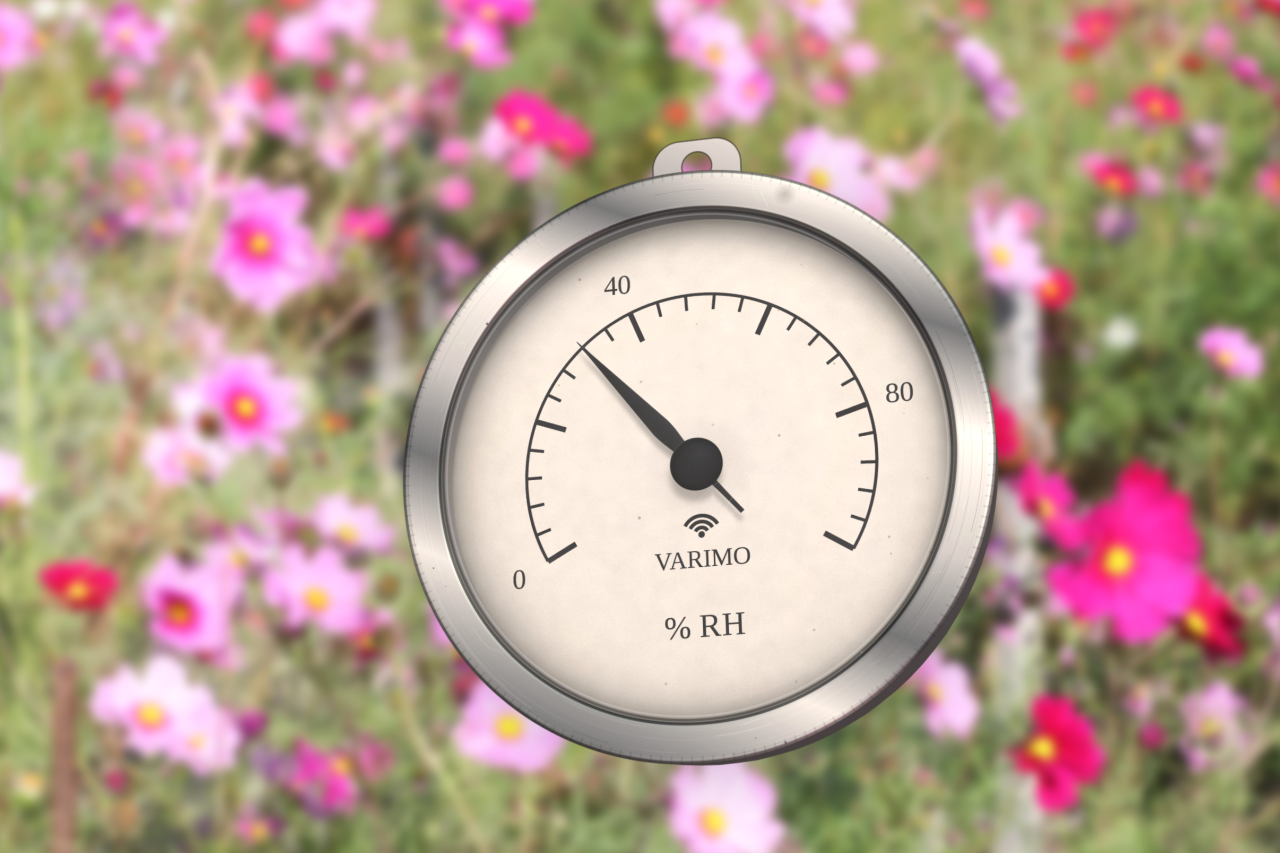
**32** %
